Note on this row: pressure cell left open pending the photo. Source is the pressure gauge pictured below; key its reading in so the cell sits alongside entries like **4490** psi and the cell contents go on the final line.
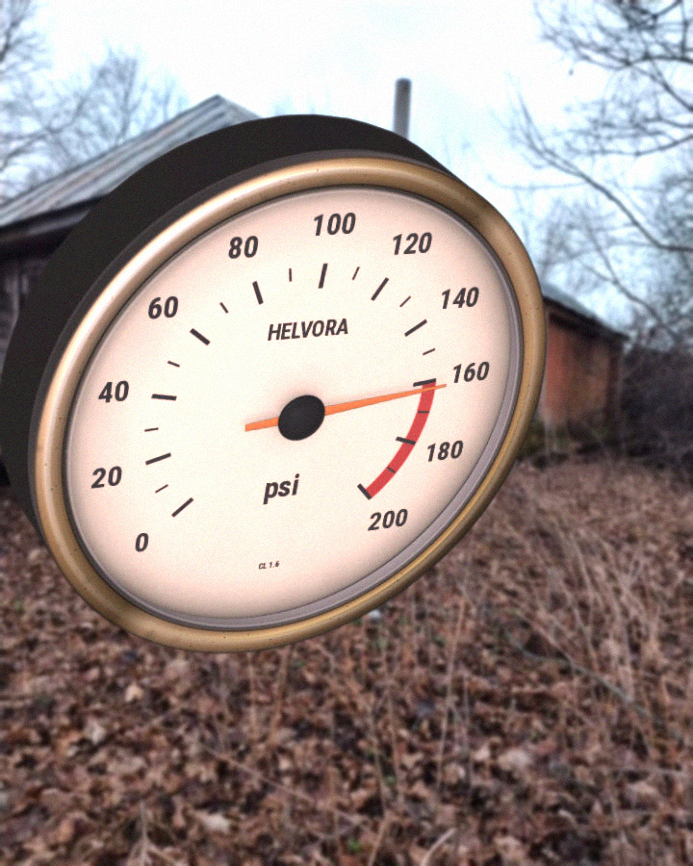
**160** psi
